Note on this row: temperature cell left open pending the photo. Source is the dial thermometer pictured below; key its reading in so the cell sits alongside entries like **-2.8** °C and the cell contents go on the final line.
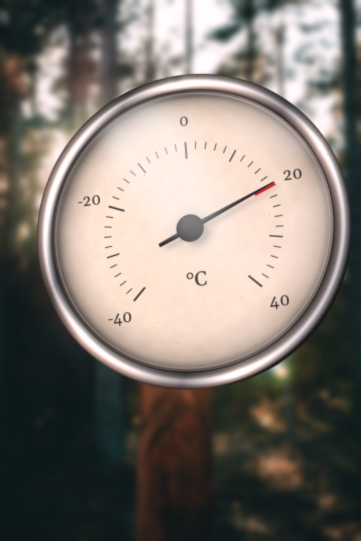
**20** °C
